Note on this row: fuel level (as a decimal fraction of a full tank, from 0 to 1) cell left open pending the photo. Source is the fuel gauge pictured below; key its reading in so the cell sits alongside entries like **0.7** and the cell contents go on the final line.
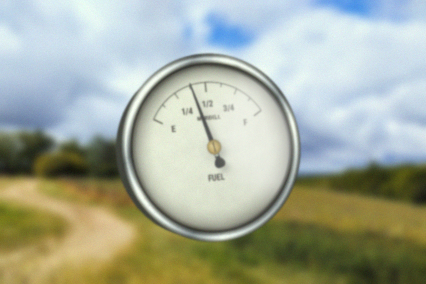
**0.375**
